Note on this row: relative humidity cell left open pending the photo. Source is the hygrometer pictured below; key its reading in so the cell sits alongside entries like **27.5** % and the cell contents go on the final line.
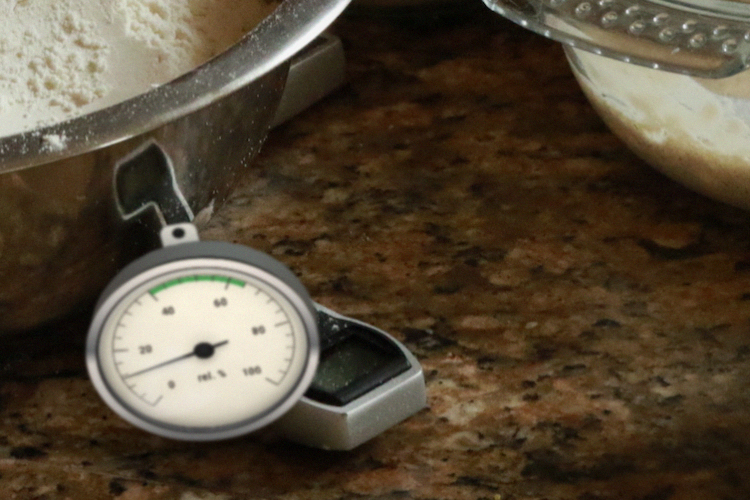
**12** %
